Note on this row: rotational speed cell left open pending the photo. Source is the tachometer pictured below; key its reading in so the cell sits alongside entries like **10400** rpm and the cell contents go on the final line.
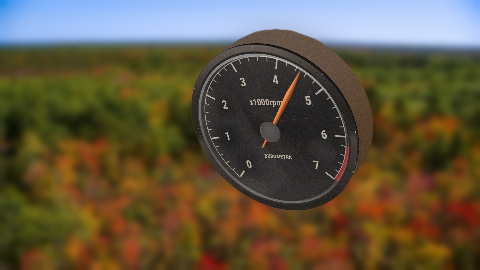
**4500** rpm
